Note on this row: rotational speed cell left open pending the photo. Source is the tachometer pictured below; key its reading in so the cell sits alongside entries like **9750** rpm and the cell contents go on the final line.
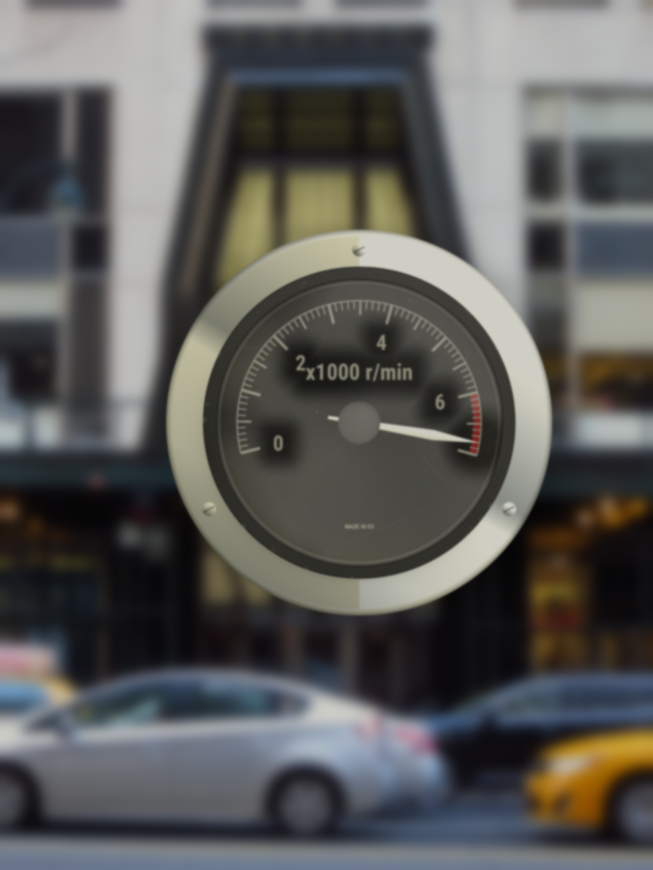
**6800** rpm
